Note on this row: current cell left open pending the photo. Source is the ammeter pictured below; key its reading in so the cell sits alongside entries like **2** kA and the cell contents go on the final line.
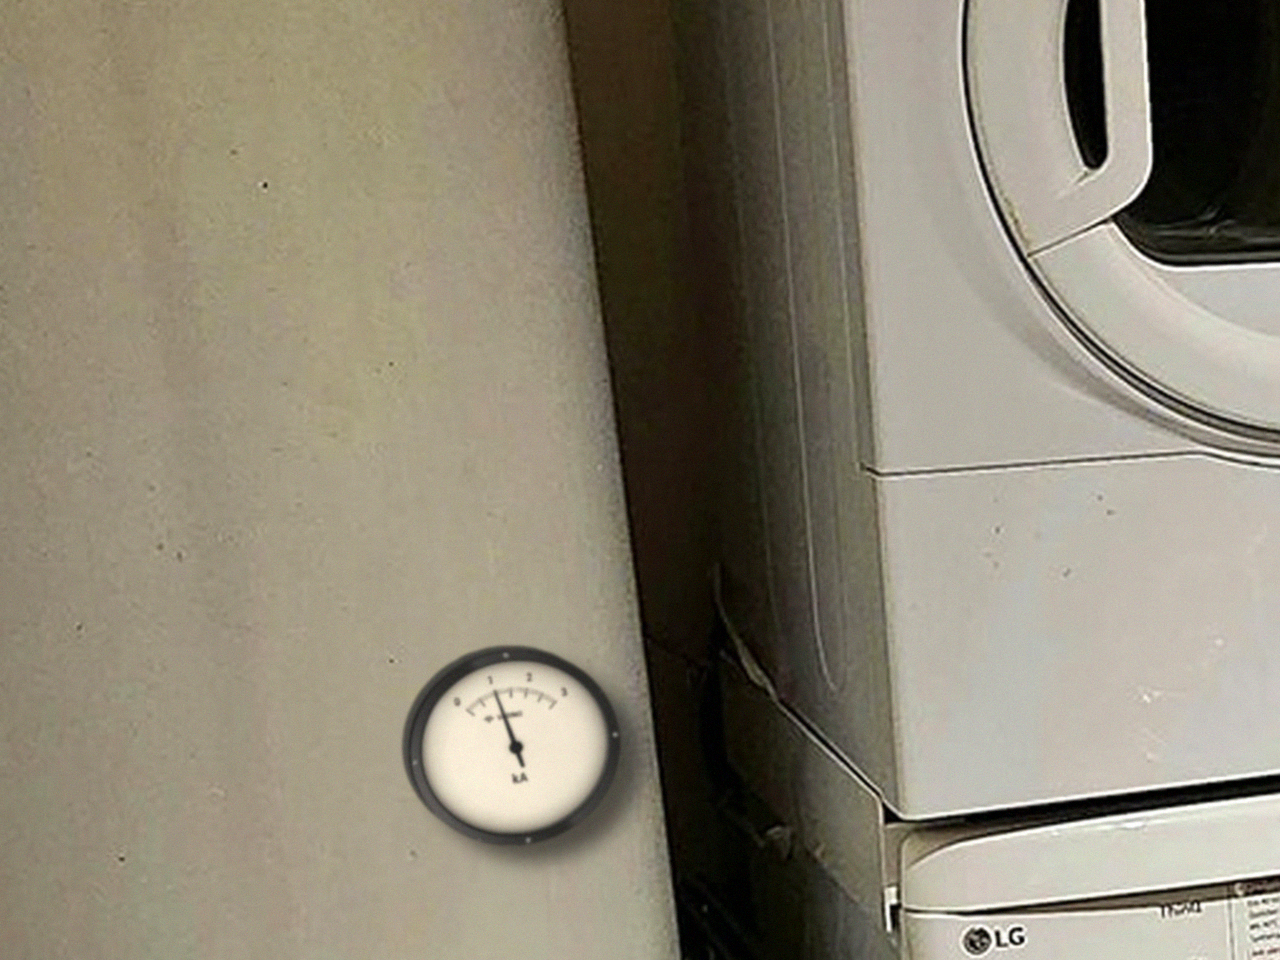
**1** kA
